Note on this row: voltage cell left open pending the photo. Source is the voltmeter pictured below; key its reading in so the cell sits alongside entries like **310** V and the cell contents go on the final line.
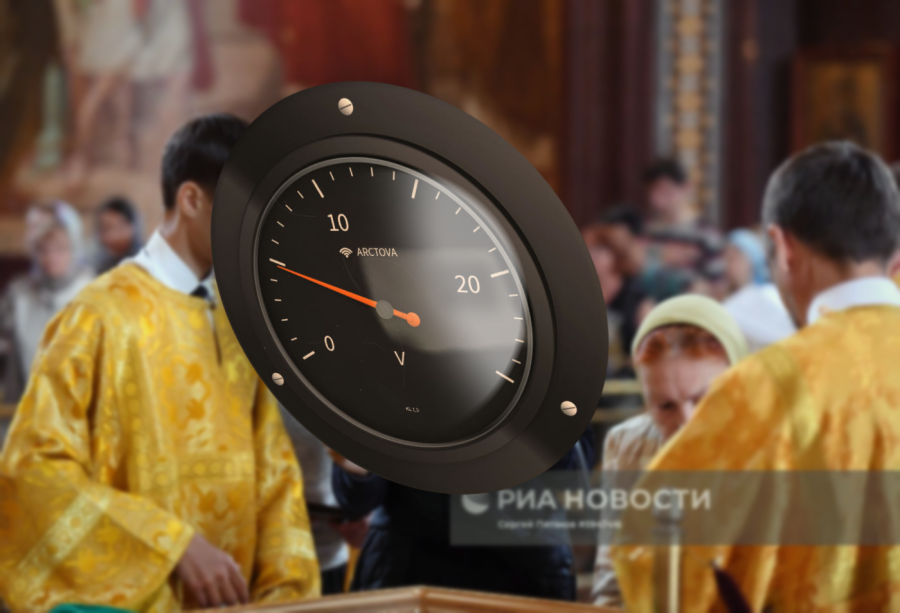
**5** V
